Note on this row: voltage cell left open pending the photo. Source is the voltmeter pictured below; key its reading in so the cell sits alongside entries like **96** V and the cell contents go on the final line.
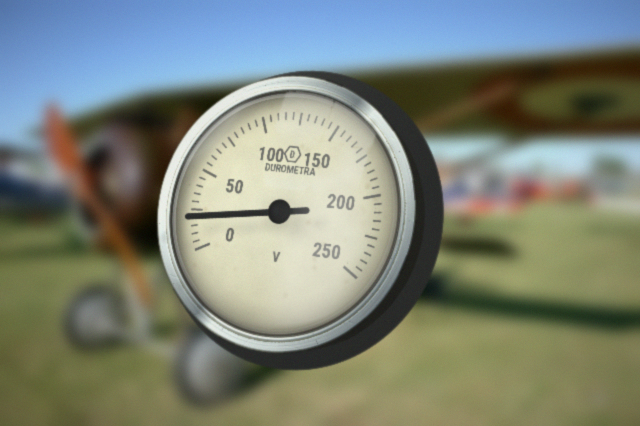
**20** V
